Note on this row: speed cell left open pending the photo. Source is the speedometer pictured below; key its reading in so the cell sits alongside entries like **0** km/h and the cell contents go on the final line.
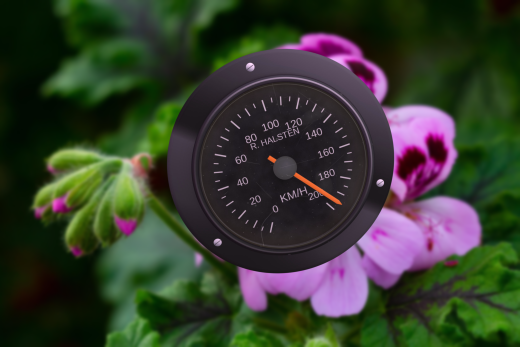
**195** km/h
